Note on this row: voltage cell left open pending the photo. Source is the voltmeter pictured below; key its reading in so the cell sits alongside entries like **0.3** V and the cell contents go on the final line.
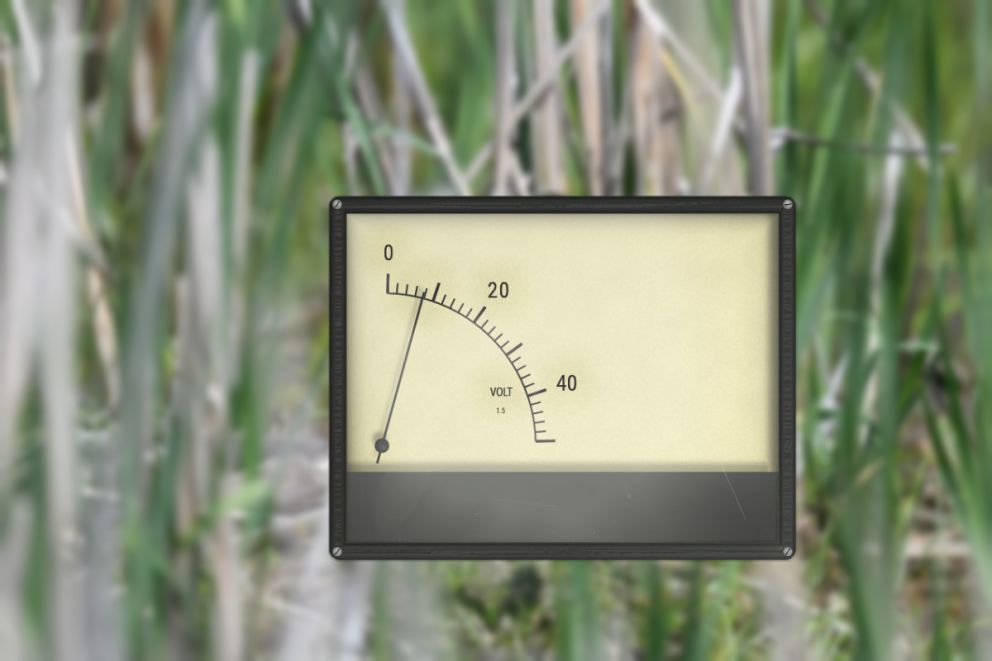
**8** V
